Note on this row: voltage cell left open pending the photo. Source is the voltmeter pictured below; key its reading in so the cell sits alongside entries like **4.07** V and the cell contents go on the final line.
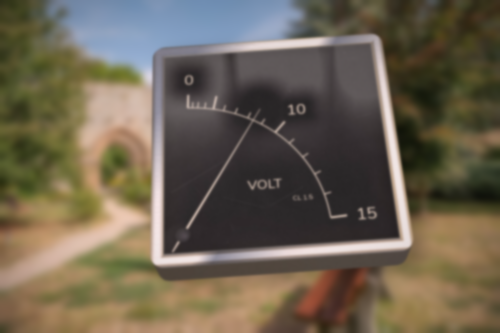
**8.5** V
